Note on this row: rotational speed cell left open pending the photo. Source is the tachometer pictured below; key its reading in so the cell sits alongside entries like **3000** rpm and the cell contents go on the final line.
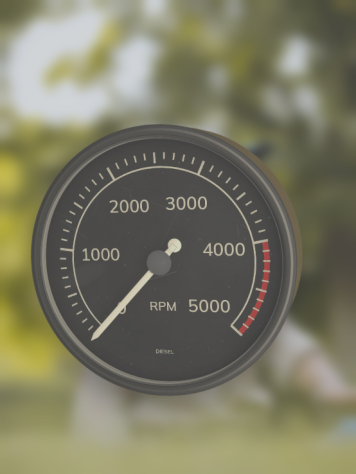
**0** rpm
